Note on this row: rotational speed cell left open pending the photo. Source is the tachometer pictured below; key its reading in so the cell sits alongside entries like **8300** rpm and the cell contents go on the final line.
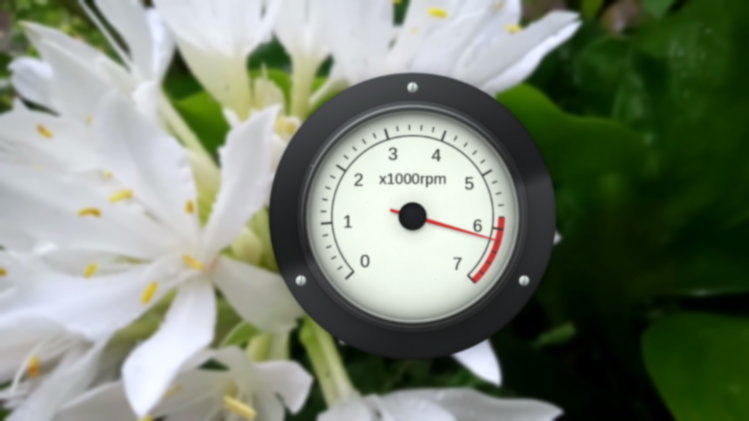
**6200** rpm
